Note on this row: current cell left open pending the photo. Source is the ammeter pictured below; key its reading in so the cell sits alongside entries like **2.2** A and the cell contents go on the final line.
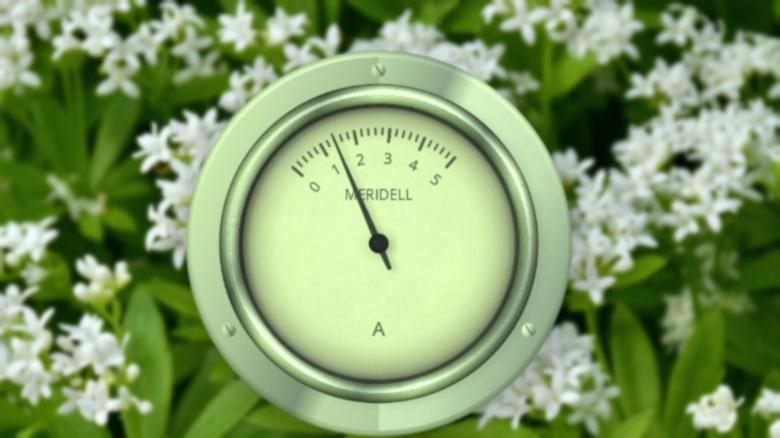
**1.4** A
